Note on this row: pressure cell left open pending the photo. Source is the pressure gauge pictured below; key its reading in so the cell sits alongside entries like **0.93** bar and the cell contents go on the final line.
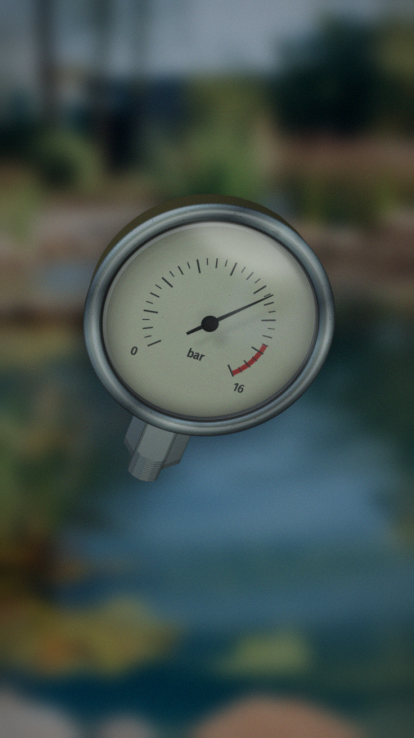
**10.5** bar
